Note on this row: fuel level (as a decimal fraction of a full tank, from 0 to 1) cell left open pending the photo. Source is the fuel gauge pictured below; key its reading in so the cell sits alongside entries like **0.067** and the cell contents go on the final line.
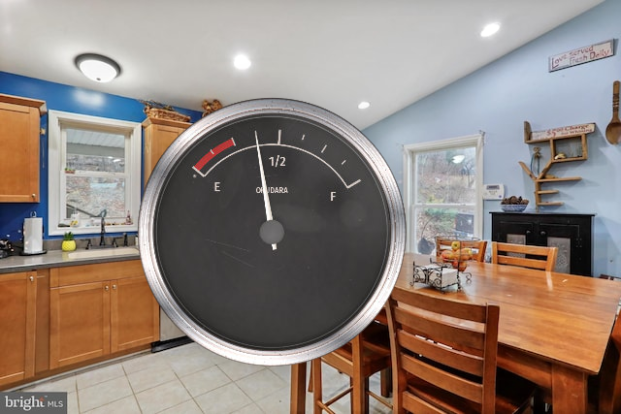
**0.375**
